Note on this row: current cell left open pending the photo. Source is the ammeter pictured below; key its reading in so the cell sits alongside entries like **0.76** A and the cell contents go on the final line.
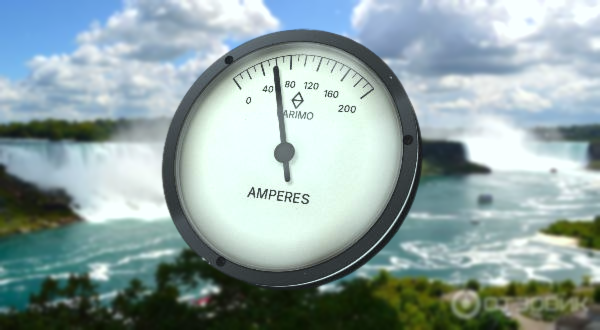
**60** A
